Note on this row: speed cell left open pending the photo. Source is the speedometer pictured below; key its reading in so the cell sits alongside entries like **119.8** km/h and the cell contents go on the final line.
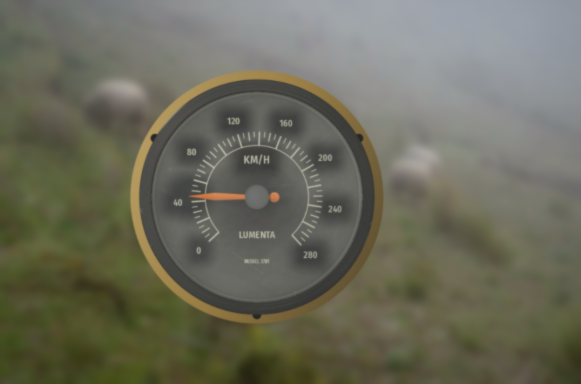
**45** km/h
